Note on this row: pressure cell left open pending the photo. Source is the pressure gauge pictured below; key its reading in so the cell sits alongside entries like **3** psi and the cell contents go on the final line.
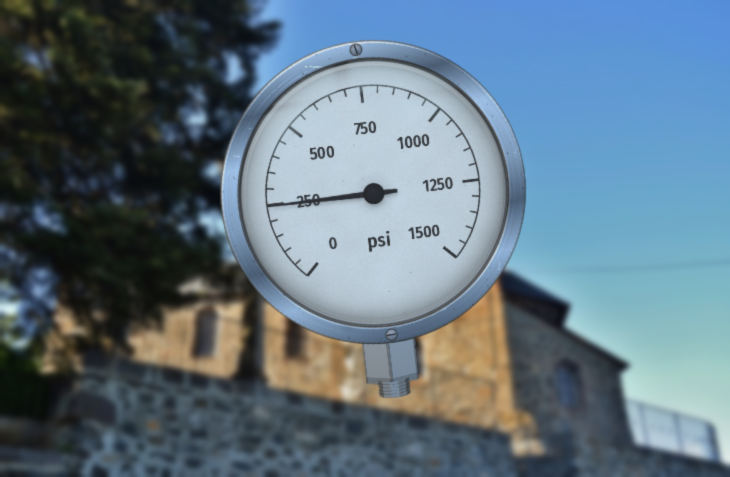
**250** psi
